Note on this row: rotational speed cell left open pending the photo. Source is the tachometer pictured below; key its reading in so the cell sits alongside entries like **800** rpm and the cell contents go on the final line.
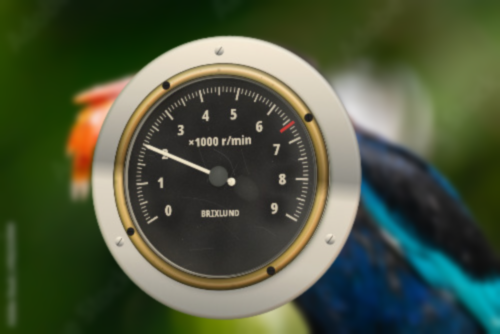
**2000** rpm
